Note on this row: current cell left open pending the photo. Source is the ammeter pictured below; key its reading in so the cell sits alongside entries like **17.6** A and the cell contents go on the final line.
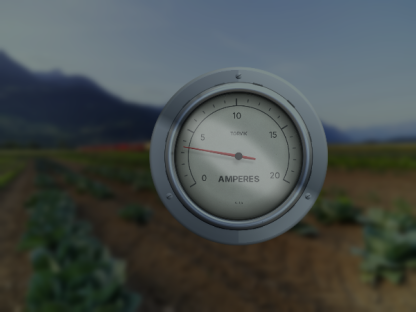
**3.5** A
